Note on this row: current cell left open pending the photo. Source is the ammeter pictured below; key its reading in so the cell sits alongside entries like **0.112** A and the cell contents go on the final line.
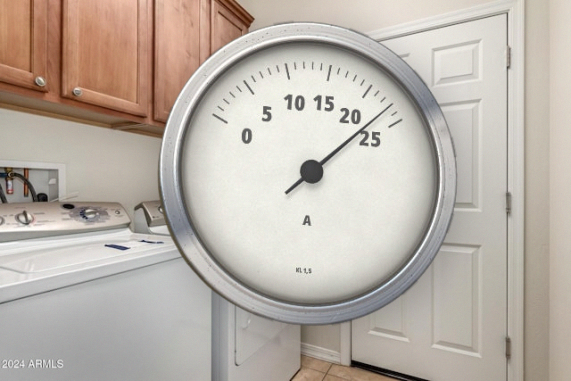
**23** A
